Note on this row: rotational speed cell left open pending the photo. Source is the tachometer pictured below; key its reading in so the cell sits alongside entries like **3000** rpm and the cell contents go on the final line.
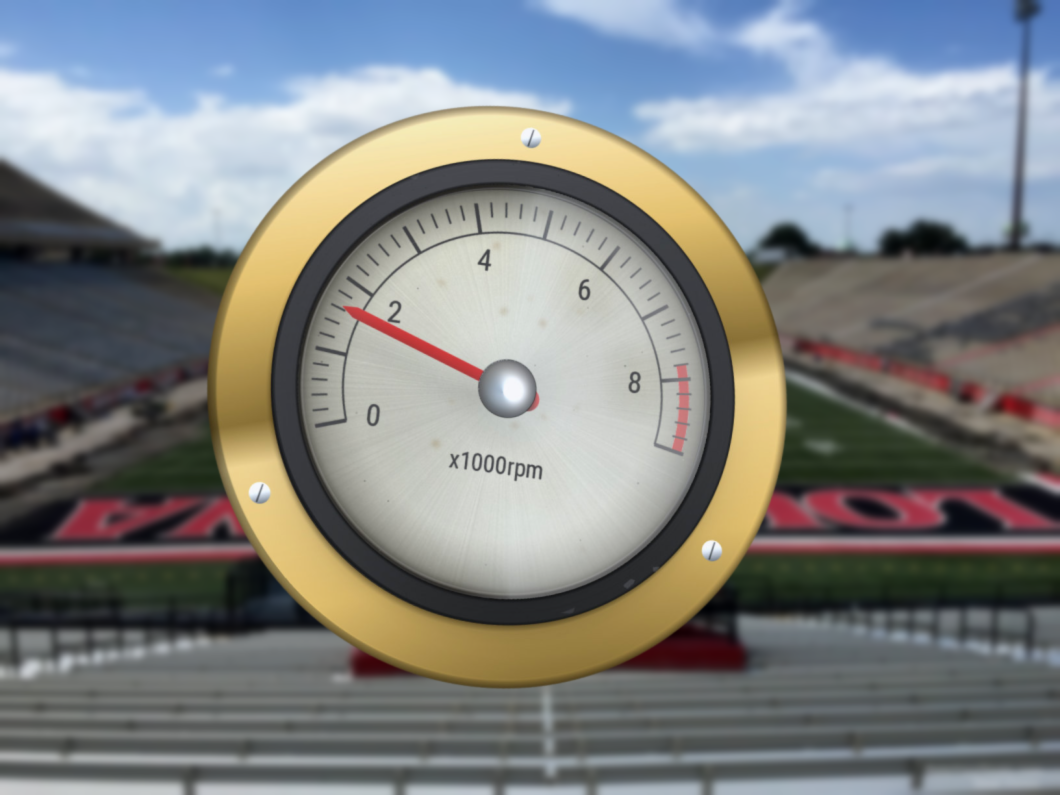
**1600** rpm
